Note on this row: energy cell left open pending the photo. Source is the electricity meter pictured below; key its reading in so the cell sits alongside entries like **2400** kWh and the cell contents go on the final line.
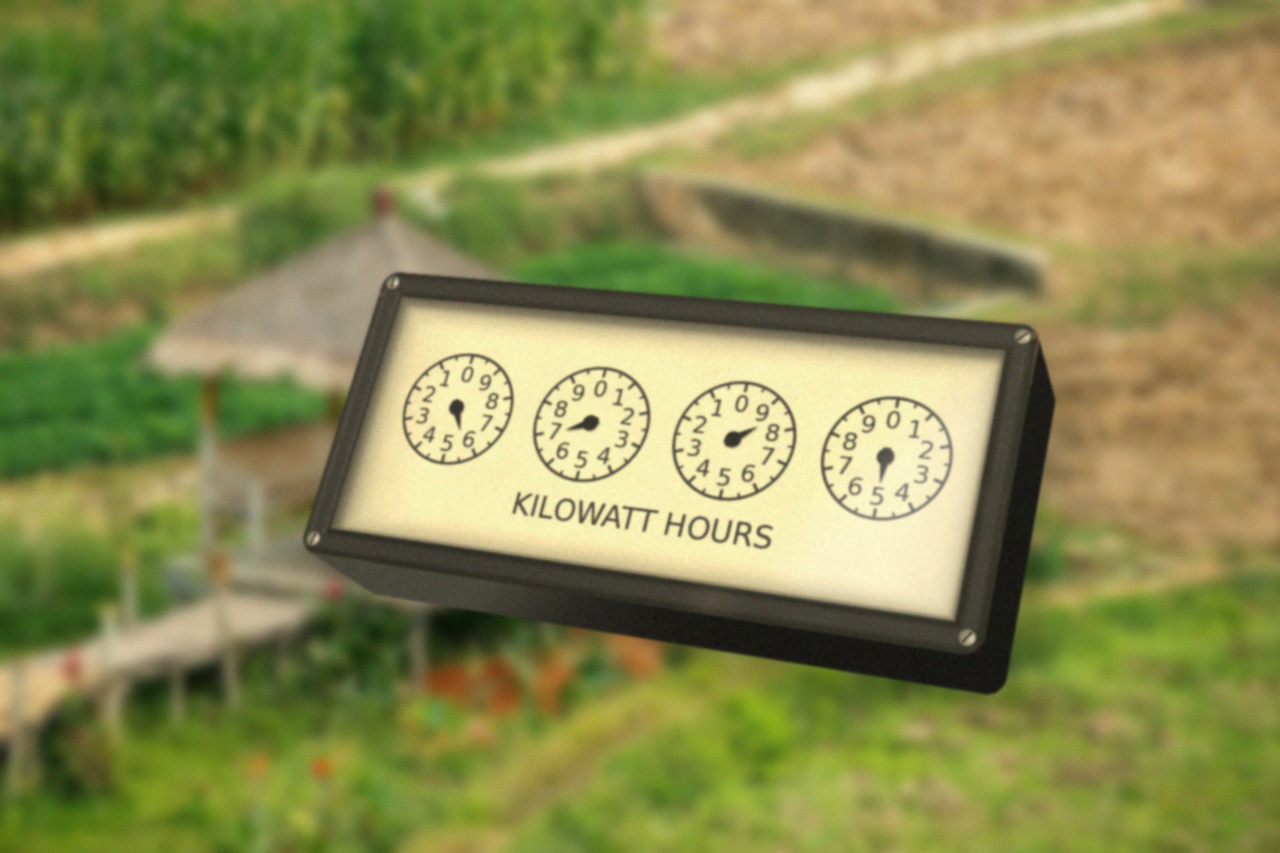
**5685** kWh
